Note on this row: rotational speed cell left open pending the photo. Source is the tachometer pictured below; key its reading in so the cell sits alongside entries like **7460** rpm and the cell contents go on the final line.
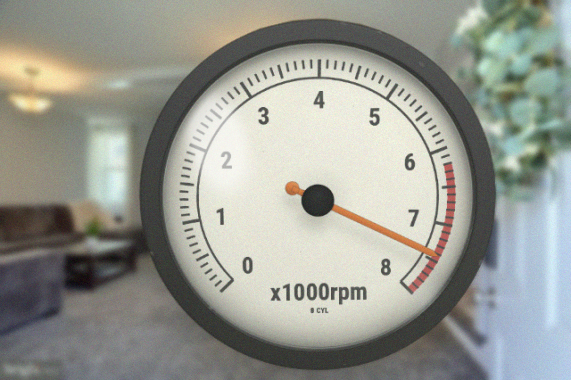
**7400** rpm
